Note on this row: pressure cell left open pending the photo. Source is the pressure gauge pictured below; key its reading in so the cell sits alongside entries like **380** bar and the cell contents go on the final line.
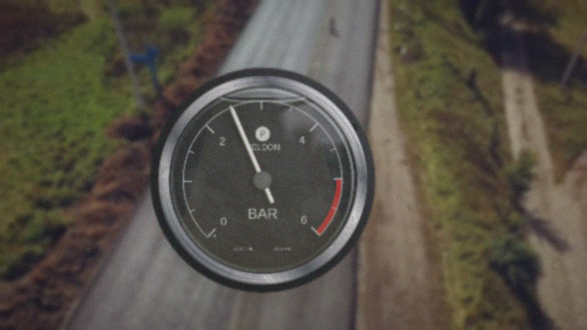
**2.5** bar
